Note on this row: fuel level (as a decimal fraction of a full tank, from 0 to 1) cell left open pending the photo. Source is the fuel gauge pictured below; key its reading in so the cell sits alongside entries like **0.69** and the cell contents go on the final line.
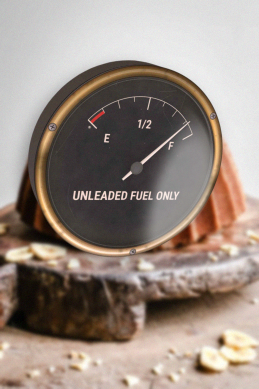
**0.875**
